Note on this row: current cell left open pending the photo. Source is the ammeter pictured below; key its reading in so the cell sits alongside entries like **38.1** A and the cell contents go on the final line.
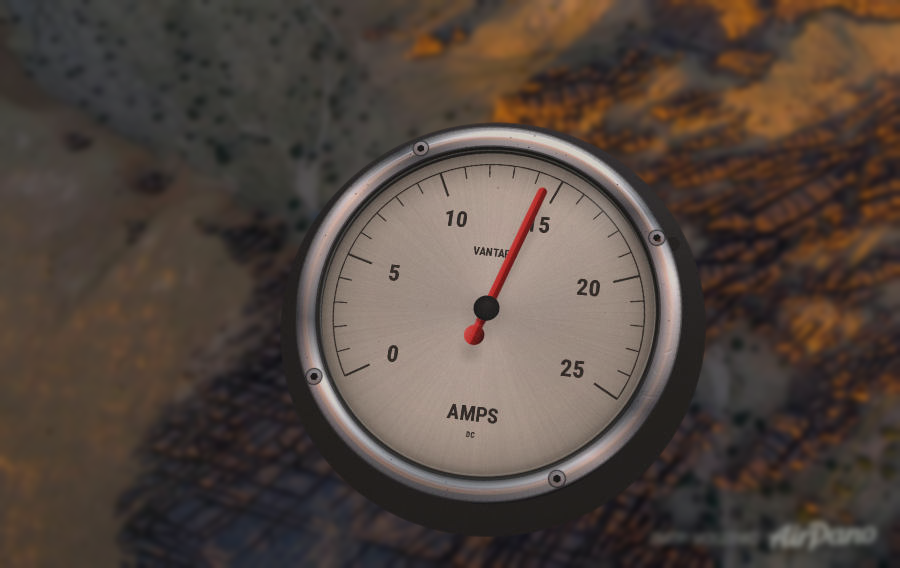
**14.5** A
